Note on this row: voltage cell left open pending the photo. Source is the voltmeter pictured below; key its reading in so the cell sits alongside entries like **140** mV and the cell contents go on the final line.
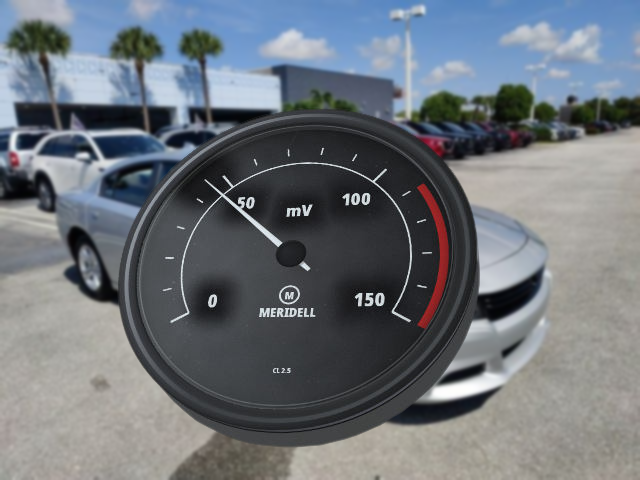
**45** mV
